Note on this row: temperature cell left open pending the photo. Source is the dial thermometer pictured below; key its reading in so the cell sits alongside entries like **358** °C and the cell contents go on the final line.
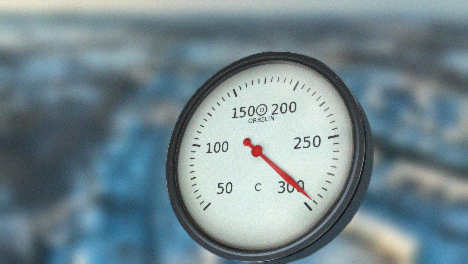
**295** °C
